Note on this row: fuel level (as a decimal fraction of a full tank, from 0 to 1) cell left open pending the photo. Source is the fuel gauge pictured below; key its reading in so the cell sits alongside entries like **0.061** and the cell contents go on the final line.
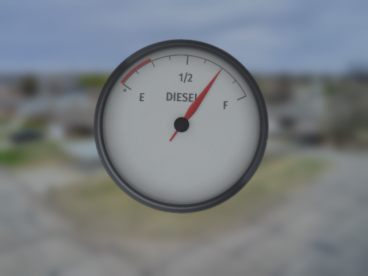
**0.75**
